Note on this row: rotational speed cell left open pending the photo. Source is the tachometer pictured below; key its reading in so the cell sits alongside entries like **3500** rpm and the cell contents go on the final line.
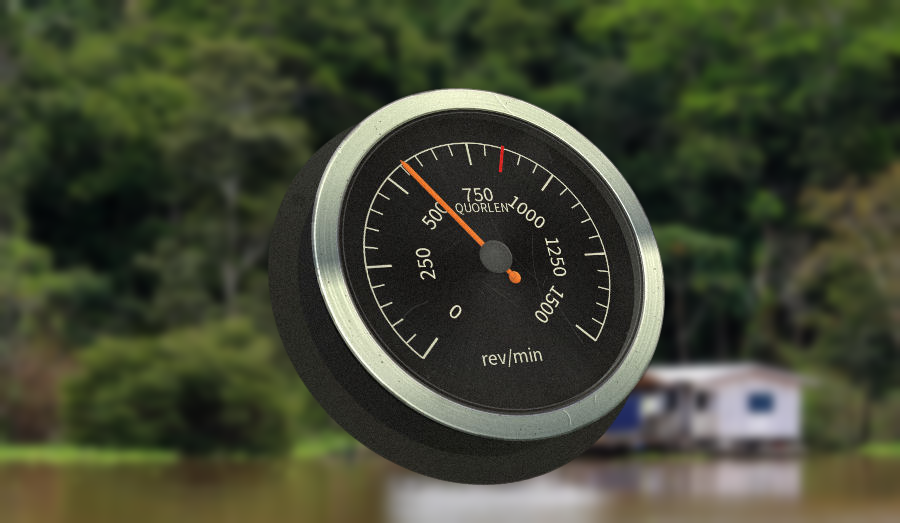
**550** rpm
